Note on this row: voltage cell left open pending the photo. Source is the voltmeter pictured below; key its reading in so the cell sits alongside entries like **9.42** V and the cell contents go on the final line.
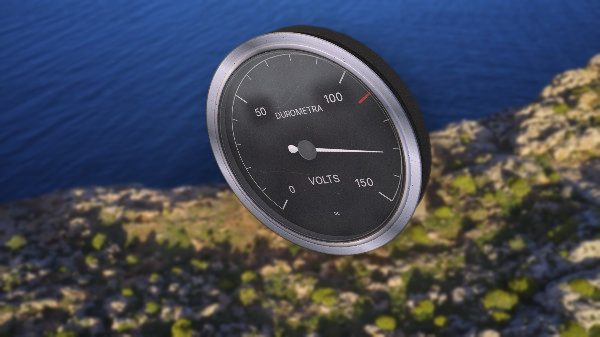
**130** V
